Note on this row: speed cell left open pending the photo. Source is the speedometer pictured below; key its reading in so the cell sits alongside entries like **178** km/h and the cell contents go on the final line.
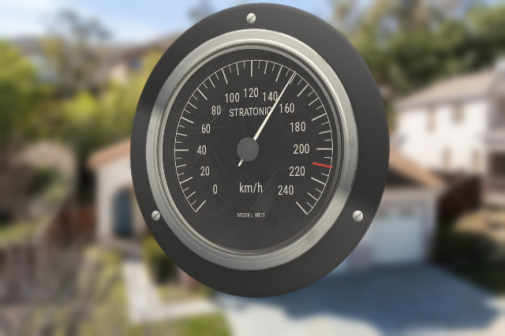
**150** km/h
